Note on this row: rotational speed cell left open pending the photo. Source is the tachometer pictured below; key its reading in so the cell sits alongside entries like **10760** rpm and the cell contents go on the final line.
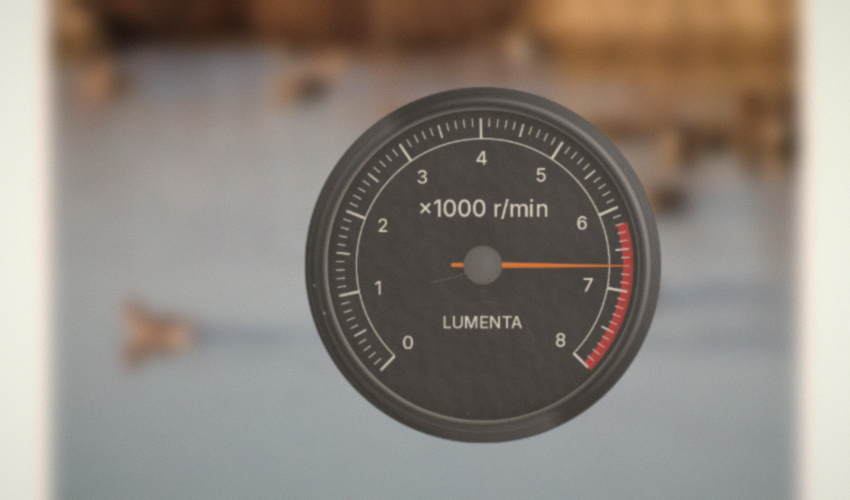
**6700** rpm
